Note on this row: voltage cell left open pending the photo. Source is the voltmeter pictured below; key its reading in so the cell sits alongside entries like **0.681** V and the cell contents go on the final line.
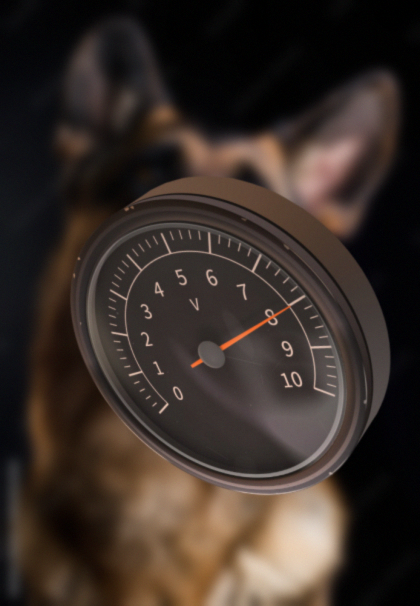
**8** V
